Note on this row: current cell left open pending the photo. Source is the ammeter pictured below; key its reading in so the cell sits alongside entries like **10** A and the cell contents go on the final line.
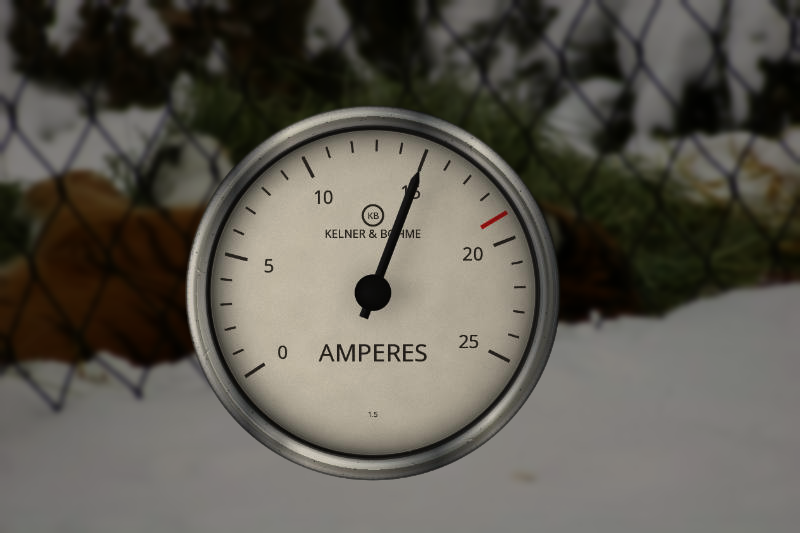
**15** A
